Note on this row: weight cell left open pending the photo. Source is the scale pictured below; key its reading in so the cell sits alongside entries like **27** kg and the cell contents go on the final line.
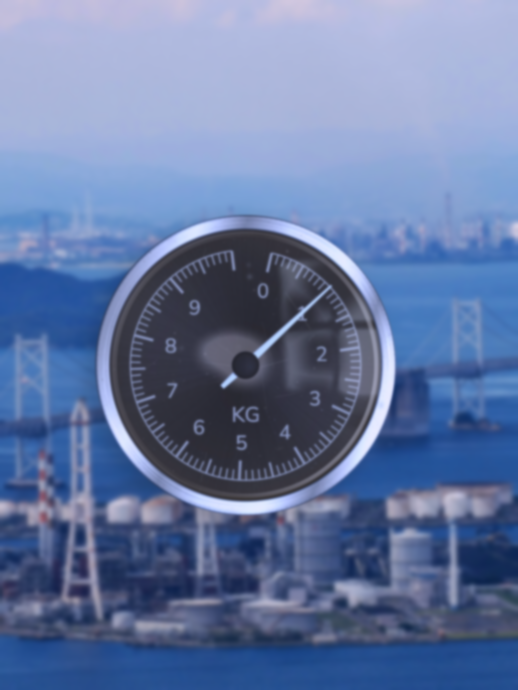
**1** kg
